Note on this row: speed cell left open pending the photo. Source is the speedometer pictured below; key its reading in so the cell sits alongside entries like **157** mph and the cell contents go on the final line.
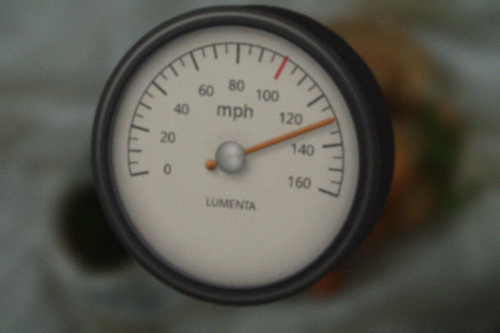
**130** mph
